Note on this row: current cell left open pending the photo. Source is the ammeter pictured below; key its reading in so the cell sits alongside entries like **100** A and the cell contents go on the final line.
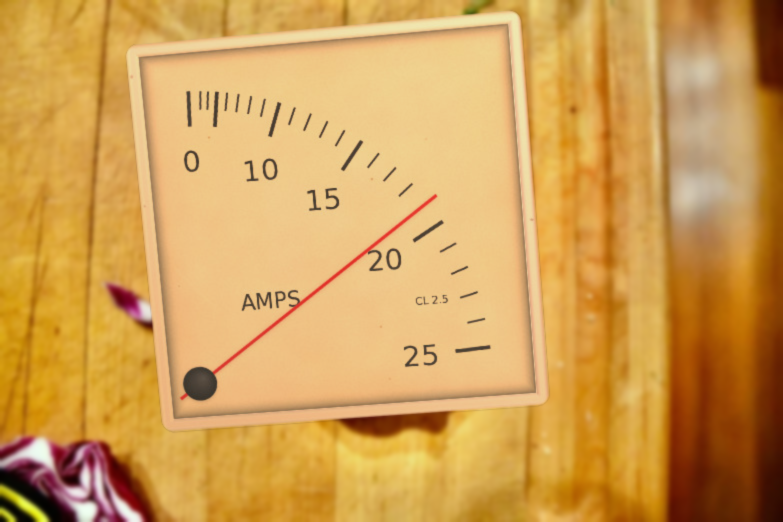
**19** A
